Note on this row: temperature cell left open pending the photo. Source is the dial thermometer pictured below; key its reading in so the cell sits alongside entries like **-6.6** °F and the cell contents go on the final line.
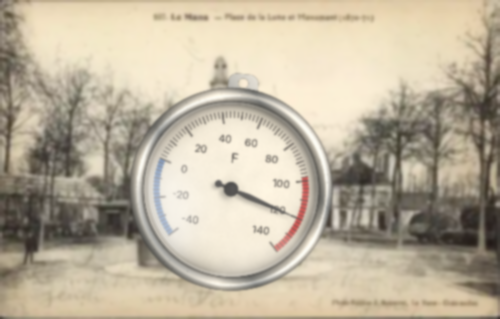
**120** °F
